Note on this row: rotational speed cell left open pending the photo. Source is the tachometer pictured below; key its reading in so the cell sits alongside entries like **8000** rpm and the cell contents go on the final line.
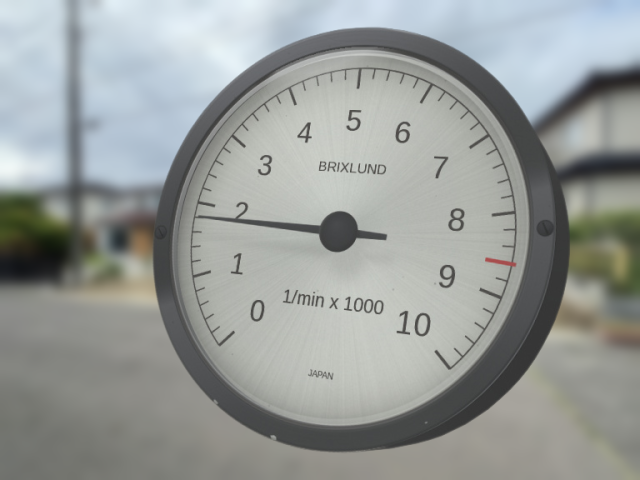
**1800** rpm
